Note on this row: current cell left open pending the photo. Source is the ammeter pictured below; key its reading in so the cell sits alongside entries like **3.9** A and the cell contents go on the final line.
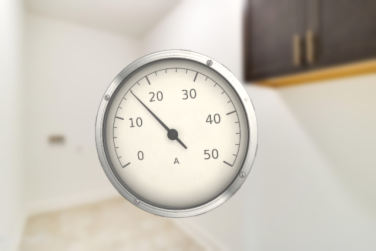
**16** A
